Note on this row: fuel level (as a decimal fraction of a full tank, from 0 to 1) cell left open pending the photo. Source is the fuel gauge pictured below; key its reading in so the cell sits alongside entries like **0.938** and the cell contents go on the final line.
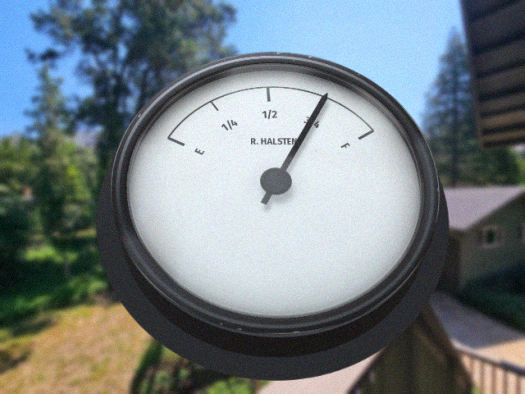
**0.75**
